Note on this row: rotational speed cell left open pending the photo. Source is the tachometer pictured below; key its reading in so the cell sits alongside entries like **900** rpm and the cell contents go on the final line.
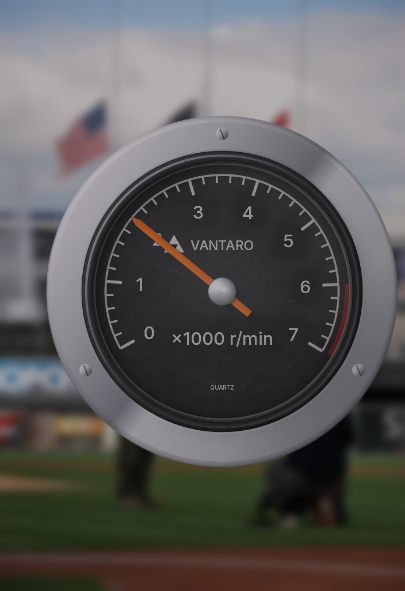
**2000** rpm
